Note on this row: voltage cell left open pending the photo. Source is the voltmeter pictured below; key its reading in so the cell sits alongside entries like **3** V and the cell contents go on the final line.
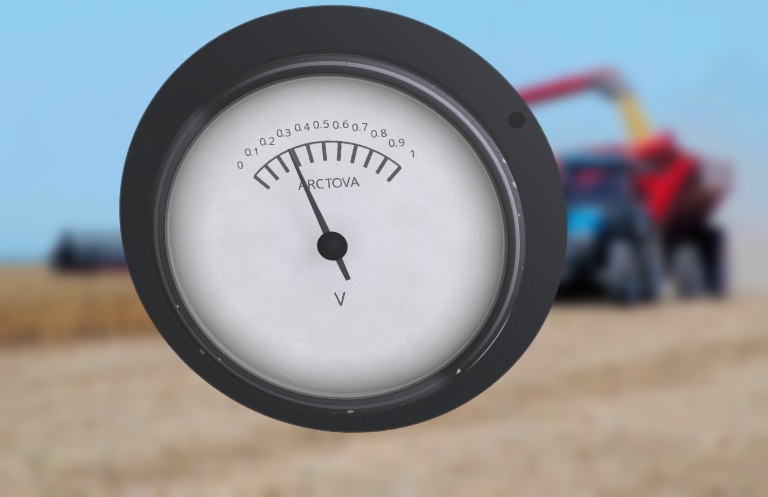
**0.3** V
